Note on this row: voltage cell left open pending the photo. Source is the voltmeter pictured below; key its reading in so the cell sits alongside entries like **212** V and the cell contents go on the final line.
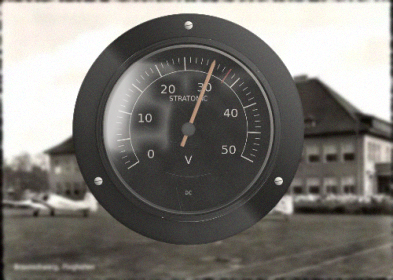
**30** V
